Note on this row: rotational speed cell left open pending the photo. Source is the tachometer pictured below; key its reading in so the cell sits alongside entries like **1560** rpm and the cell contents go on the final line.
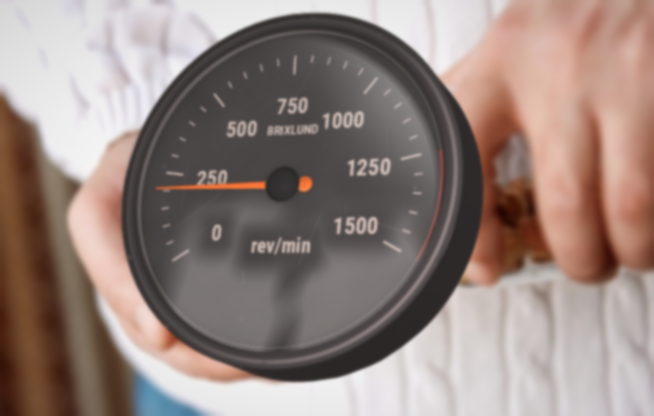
**200** rpm
